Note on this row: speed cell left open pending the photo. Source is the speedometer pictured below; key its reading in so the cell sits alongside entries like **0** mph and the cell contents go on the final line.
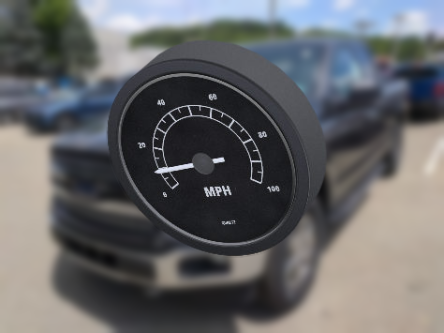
**10** mph
